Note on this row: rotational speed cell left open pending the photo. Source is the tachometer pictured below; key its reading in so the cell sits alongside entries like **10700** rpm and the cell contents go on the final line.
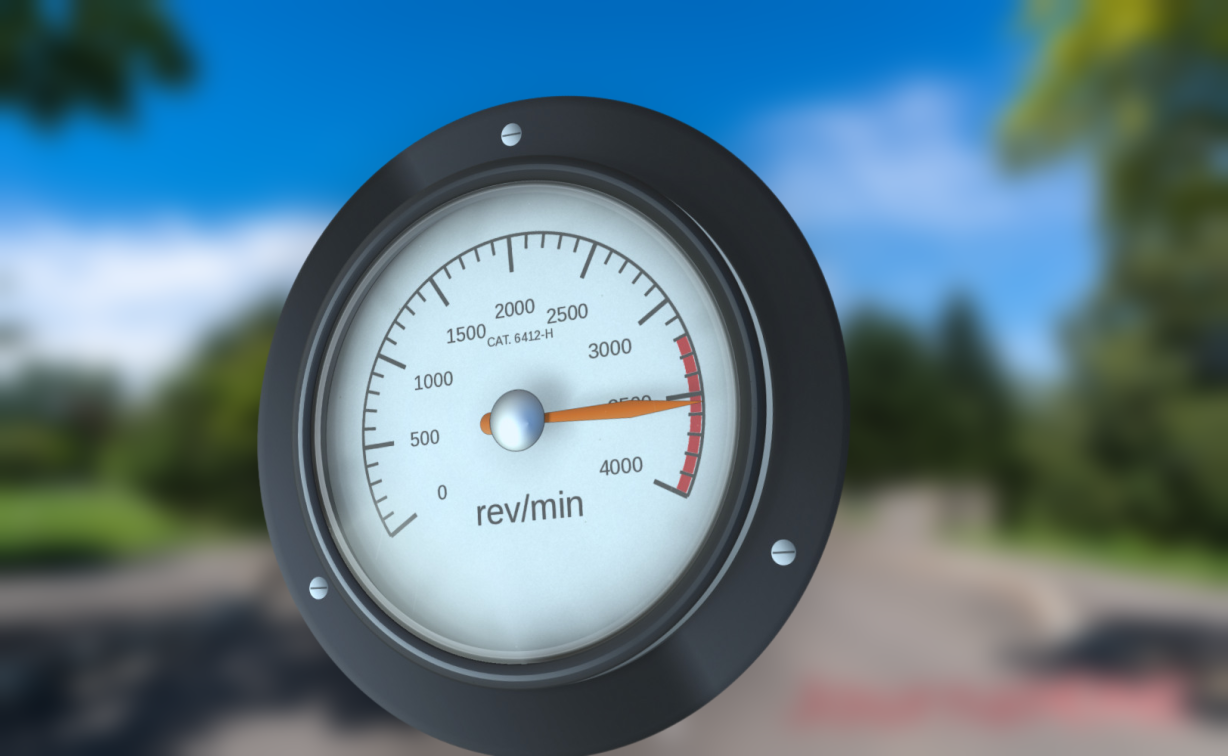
**3550** rpm
